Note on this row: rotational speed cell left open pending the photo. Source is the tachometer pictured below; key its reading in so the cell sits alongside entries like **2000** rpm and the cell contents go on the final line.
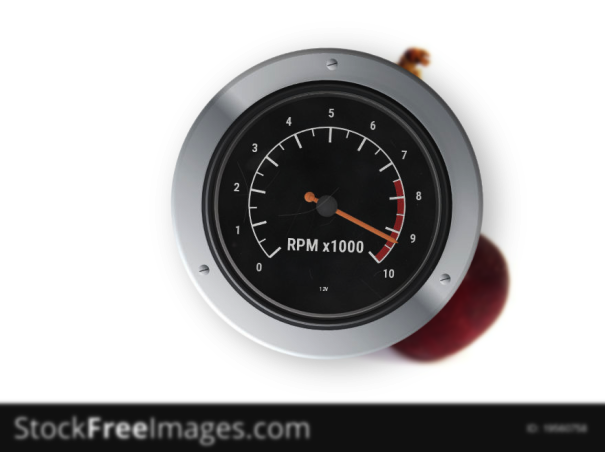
**9250** rpm
